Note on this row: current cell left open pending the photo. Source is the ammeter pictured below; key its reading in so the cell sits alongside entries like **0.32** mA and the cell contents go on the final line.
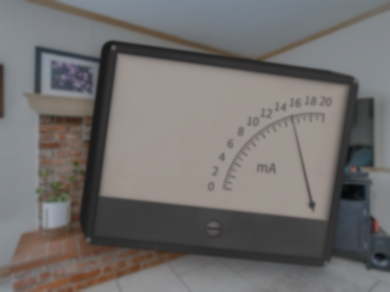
**15** mA
